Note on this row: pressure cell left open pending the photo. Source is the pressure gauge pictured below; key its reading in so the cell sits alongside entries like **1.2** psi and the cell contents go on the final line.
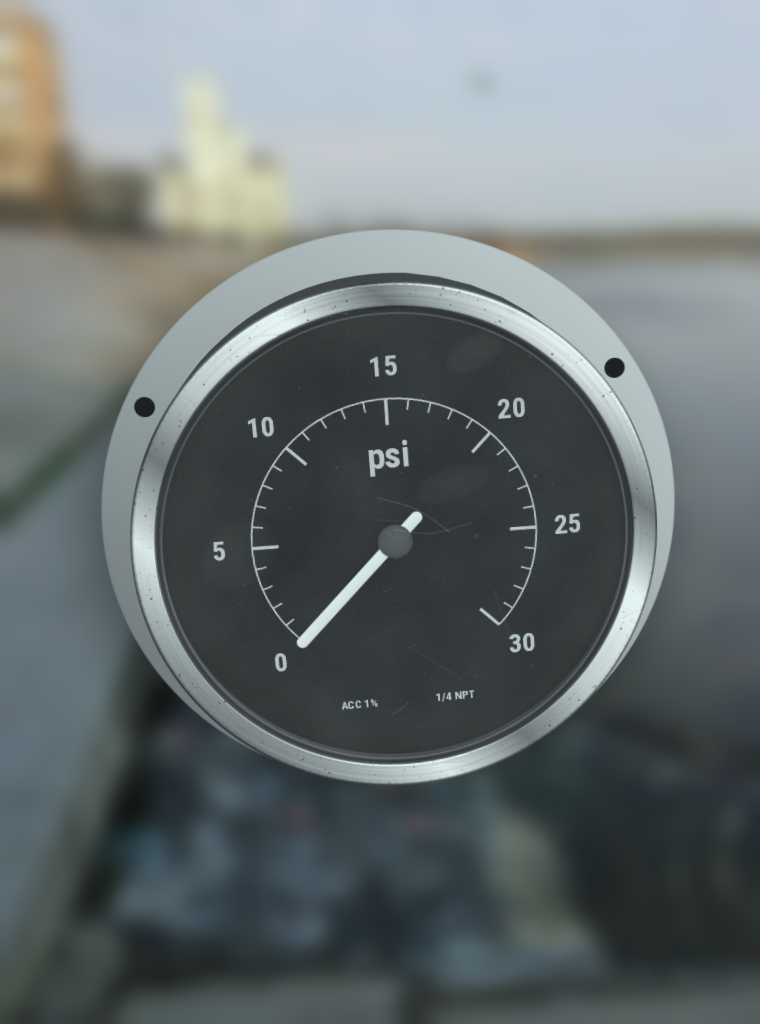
**0** psi
